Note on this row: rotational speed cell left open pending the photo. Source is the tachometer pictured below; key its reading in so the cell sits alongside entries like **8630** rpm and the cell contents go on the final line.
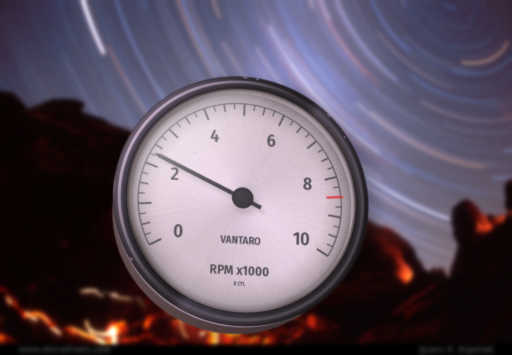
**2250** rpm
